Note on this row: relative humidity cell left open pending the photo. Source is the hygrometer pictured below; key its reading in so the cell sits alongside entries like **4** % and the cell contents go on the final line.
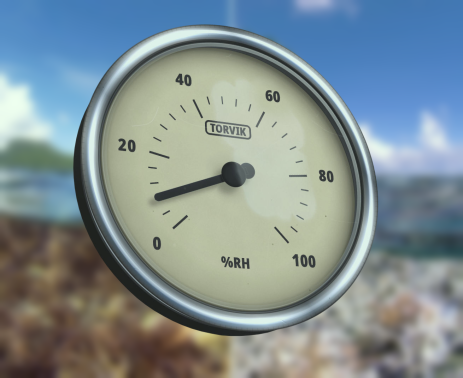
**8** %
